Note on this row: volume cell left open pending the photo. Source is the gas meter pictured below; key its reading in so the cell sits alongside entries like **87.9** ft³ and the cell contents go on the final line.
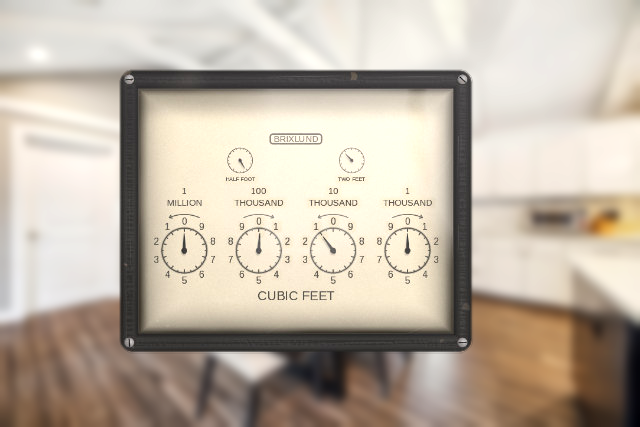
**1000** ft³
